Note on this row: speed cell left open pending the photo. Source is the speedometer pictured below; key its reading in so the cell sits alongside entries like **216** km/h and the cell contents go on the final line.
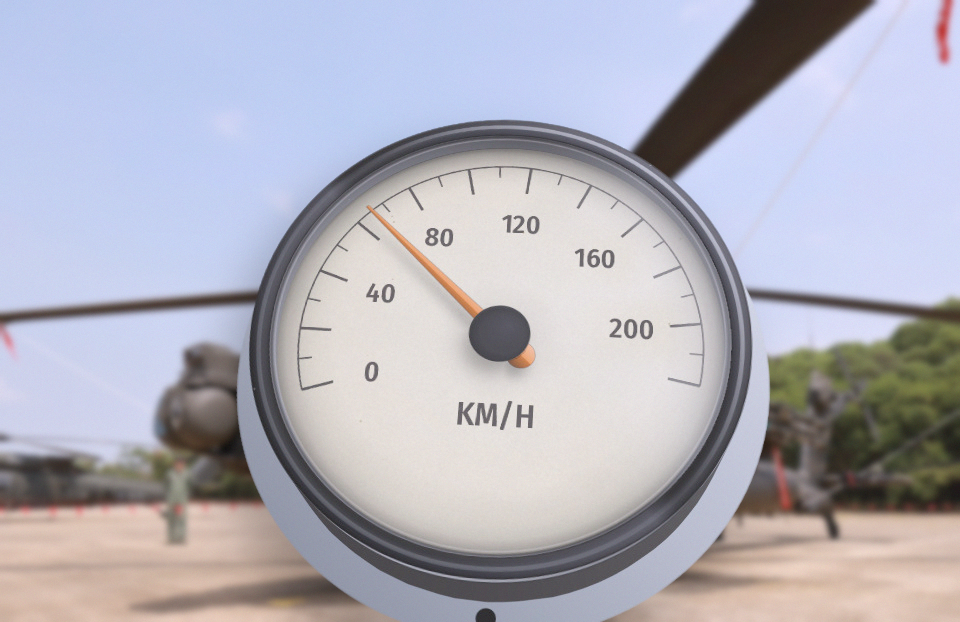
**65** km/h
